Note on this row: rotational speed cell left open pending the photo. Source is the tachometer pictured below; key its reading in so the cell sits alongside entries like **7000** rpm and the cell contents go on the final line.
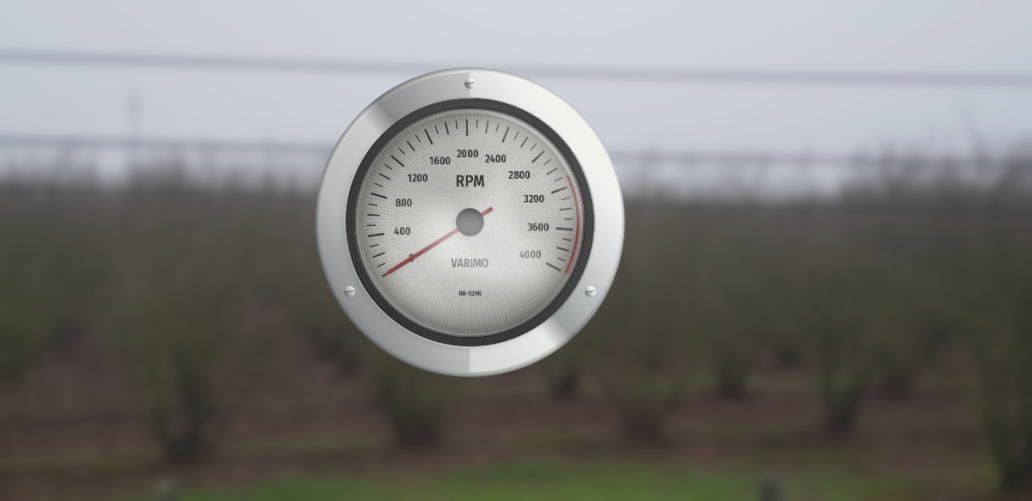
**0** rpm
